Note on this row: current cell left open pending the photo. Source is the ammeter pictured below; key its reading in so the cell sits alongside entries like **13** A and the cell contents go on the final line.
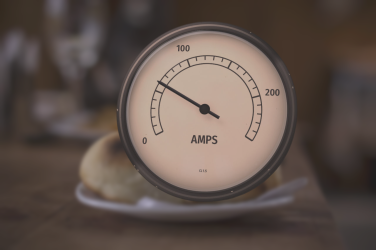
**60** A
